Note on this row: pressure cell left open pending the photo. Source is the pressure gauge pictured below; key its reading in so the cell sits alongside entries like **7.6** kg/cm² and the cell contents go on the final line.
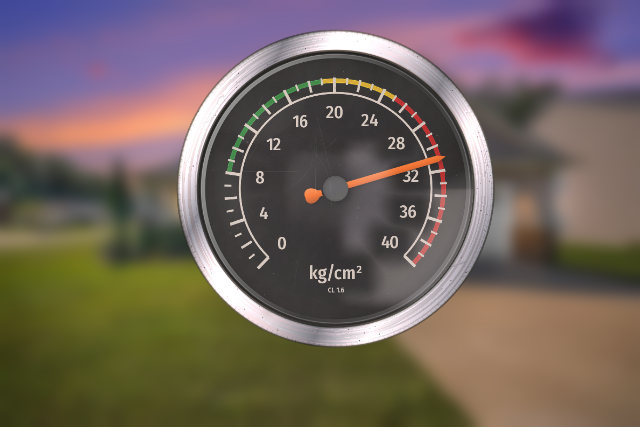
**31** kg/cm²
